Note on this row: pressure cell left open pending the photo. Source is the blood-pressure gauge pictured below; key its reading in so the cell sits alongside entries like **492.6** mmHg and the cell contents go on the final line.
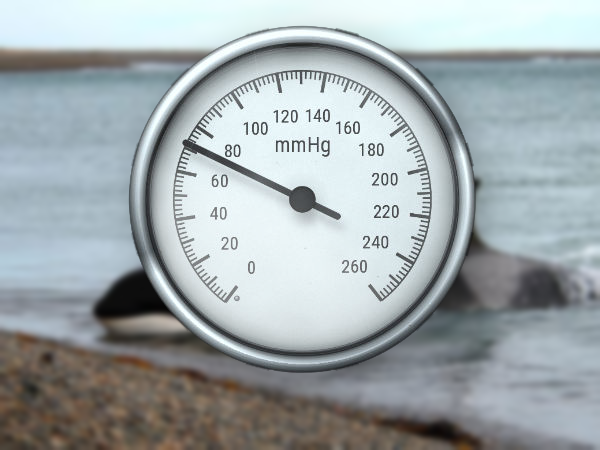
**72** mmHg
